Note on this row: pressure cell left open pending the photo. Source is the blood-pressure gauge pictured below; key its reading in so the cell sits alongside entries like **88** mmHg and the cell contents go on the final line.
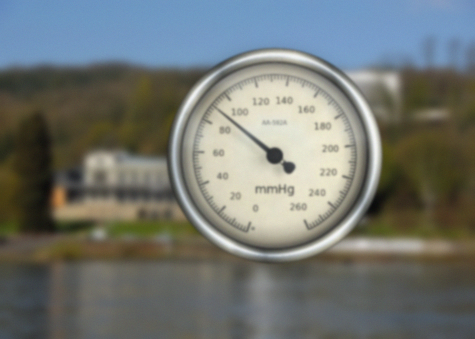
**90** mmHg
